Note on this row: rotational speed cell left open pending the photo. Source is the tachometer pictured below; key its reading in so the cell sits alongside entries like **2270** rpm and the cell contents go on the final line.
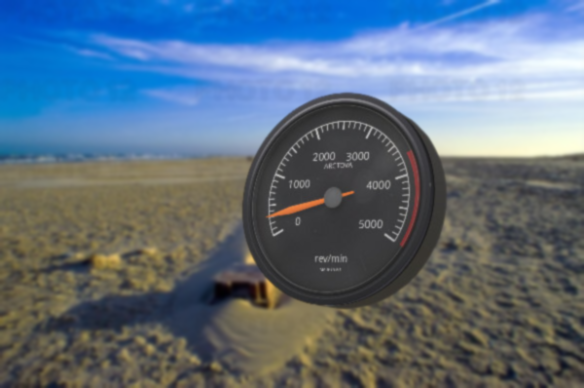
**300** rpm
